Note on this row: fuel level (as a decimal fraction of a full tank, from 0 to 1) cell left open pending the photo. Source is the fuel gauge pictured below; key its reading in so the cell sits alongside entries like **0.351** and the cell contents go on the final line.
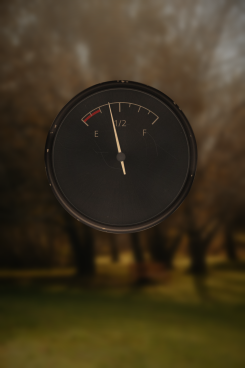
**0.375**
